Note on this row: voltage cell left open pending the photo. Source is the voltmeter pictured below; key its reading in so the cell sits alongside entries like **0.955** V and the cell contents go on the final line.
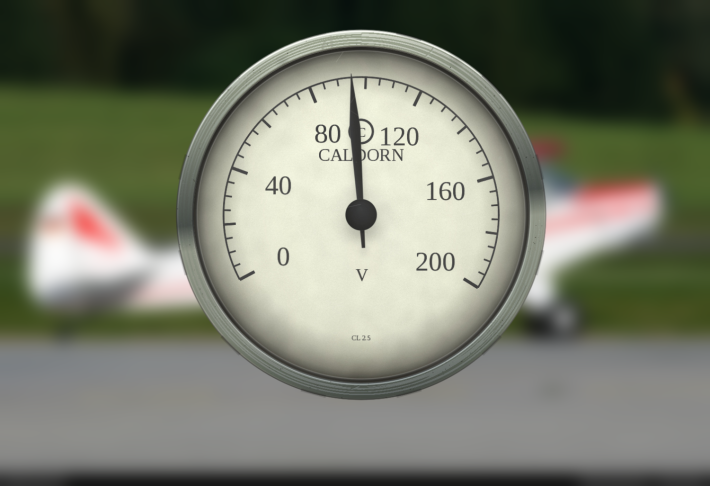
**95** V
